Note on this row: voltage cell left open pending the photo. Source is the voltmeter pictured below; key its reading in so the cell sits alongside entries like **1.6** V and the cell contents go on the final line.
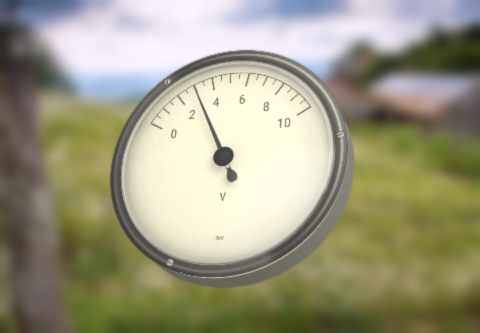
**3** V
